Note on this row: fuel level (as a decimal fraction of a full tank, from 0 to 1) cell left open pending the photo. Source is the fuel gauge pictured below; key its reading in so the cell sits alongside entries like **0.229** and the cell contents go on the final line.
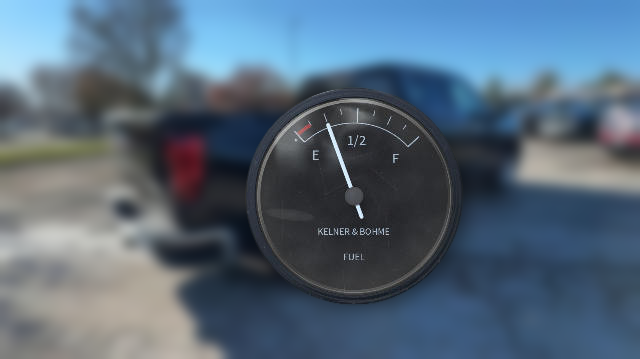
**0.25**
